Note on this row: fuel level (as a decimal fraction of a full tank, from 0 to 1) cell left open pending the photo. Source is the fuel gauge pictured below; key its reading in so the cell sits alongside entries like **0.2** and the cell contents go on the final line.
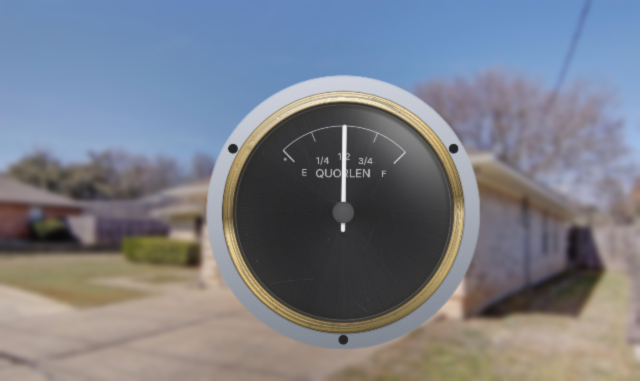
**0.5**
